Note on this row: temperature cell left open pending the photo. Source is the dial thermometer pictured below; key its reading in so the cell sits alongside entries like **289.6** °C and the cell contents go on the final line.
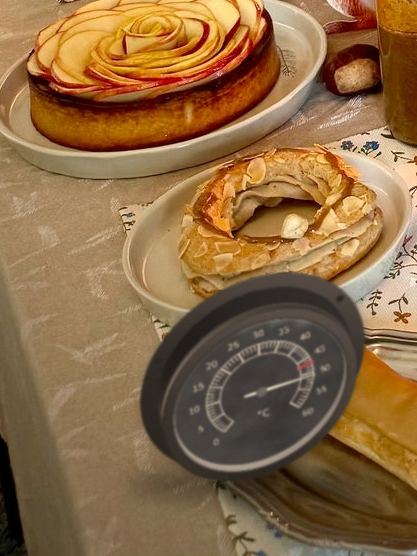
**50** °C
